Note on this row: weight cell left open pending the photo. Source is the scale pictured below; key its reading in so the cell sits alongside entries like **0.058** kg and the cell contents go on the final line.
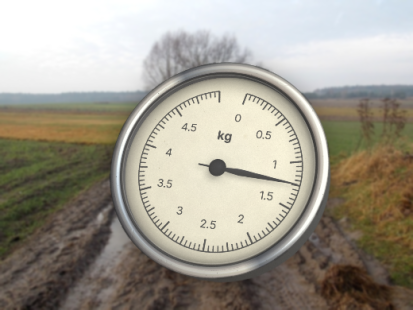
**1.25** kg
